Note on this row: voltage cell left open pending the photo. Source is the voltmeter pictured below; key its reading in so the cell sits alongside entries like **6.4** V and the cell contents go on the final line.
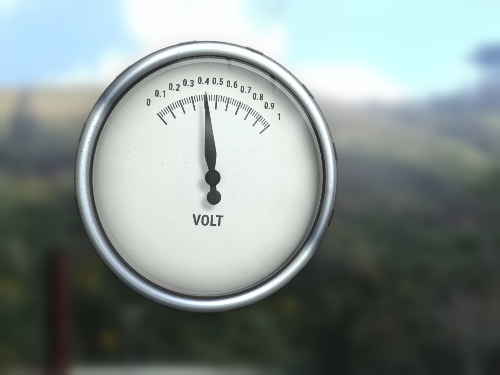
**0.4** V
